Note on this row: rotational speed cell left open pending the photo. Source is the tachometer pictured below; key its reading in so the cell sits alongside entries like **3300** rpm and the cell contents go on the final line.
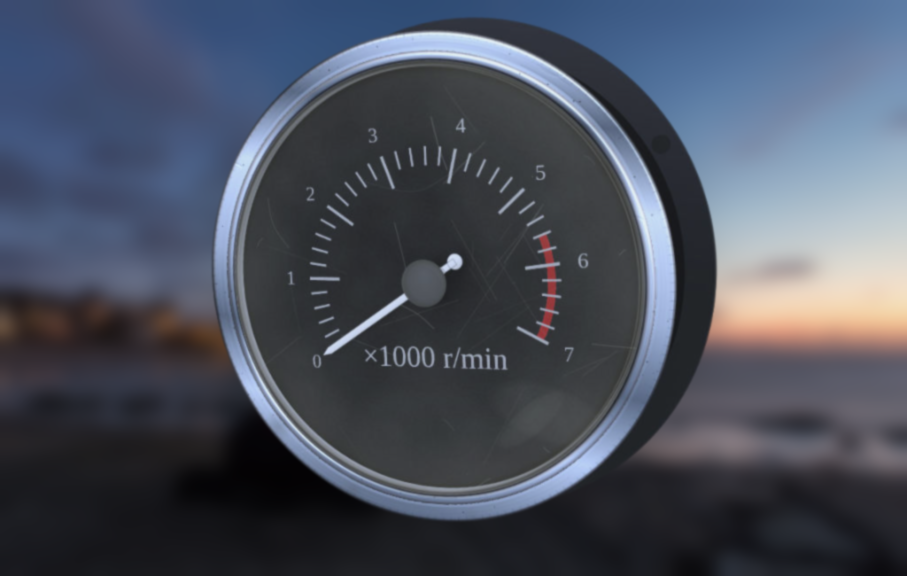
**0** rpm
